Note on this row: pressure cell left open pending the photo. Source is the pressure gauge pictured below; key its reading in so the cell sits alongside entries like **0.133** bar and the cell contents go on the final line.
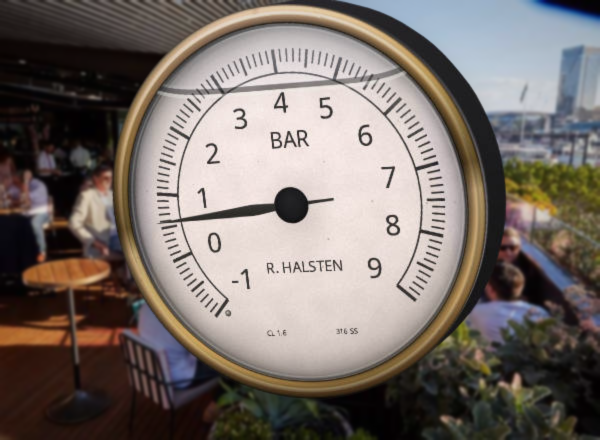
**0.6** bar
